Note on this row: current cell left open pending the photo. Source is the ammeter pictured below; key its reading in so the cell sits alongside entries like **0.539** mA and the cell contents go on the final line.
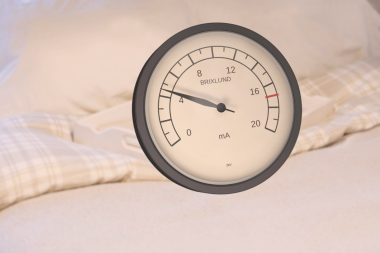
**4.5** mA
